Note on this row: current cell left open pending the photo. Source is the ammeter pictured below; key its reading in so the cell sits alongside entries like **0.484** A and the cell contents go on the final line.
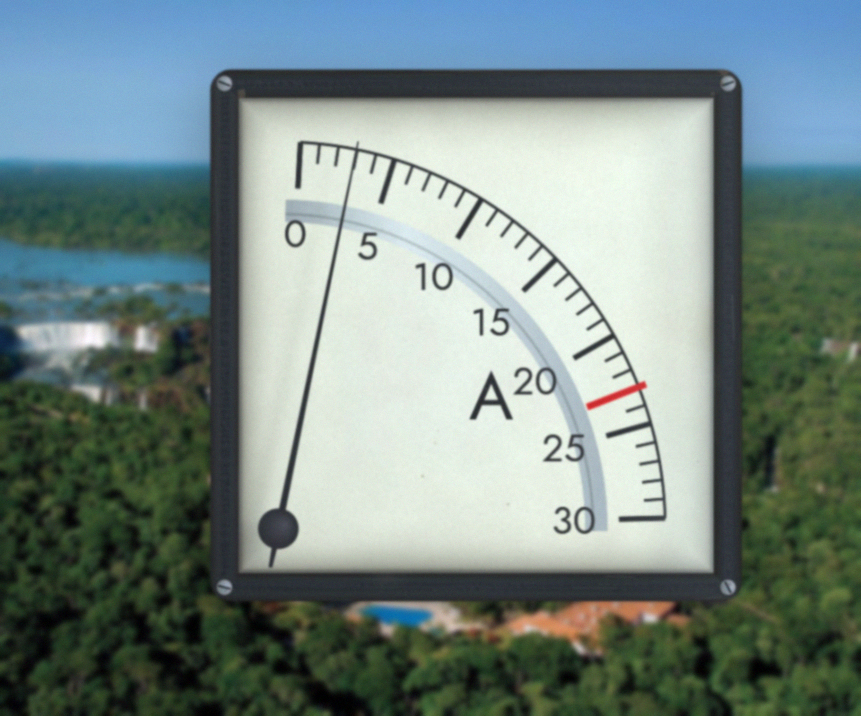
**3** A
